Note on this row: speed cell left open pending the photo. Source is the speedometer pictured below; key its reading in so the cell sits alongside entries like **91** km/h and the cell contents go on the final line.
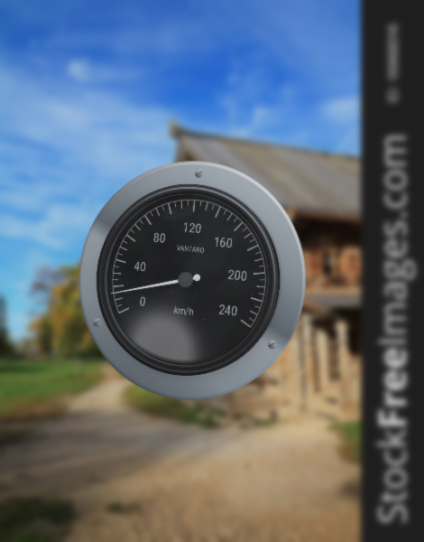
**15** km/h
